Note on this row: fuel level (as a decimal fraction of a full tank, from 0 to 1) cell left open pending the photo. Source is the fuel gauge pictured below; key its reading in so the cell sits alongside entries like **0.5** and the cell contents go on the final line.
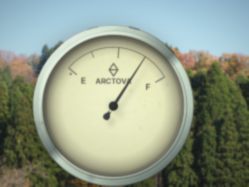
**0.75**
